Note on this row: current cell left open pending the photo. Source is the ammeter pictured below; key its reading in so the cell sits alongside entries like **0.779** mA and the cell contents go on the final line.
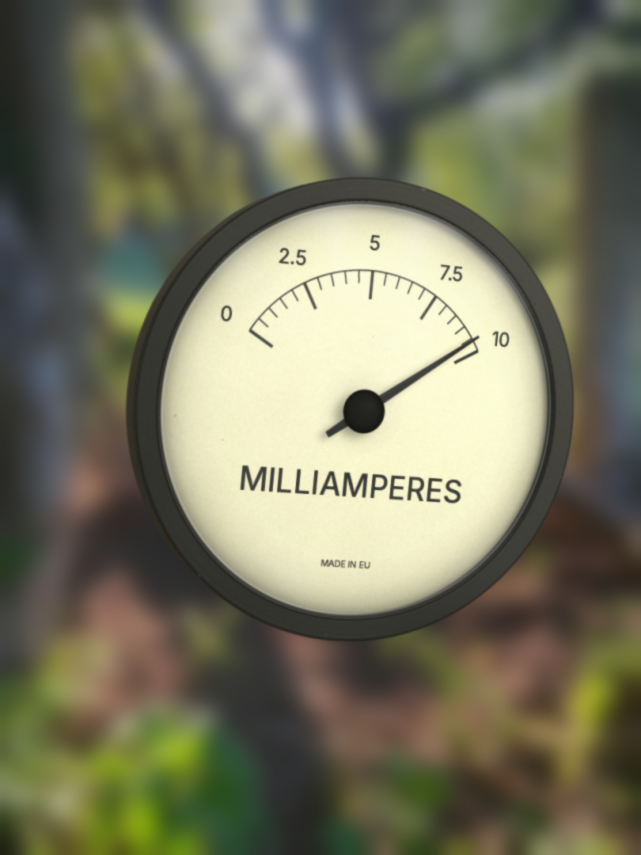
**9.5** mA
